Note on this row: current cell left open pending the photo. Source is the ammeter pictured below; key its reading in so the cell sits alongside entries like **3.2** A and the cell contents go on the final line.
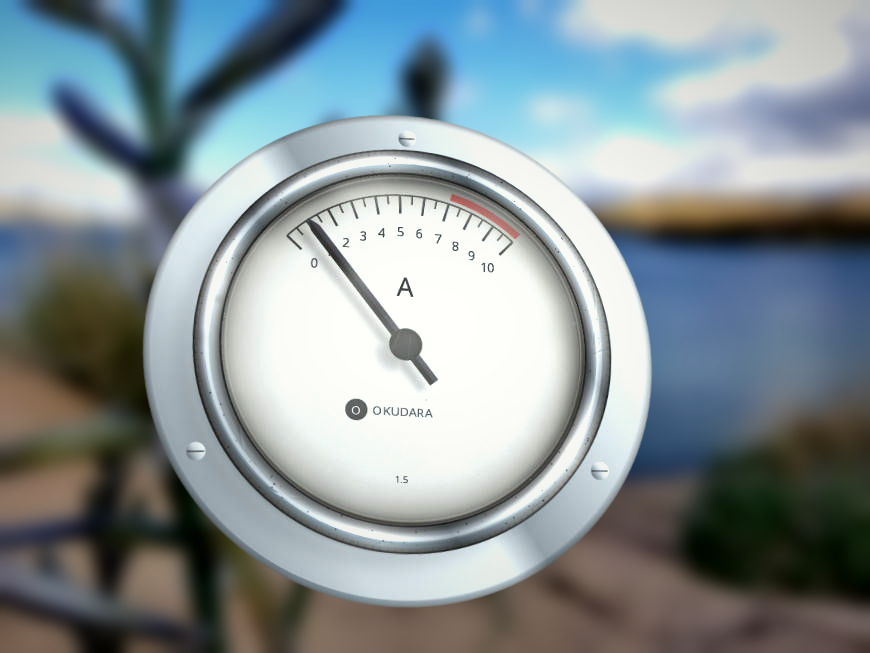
**1** A
